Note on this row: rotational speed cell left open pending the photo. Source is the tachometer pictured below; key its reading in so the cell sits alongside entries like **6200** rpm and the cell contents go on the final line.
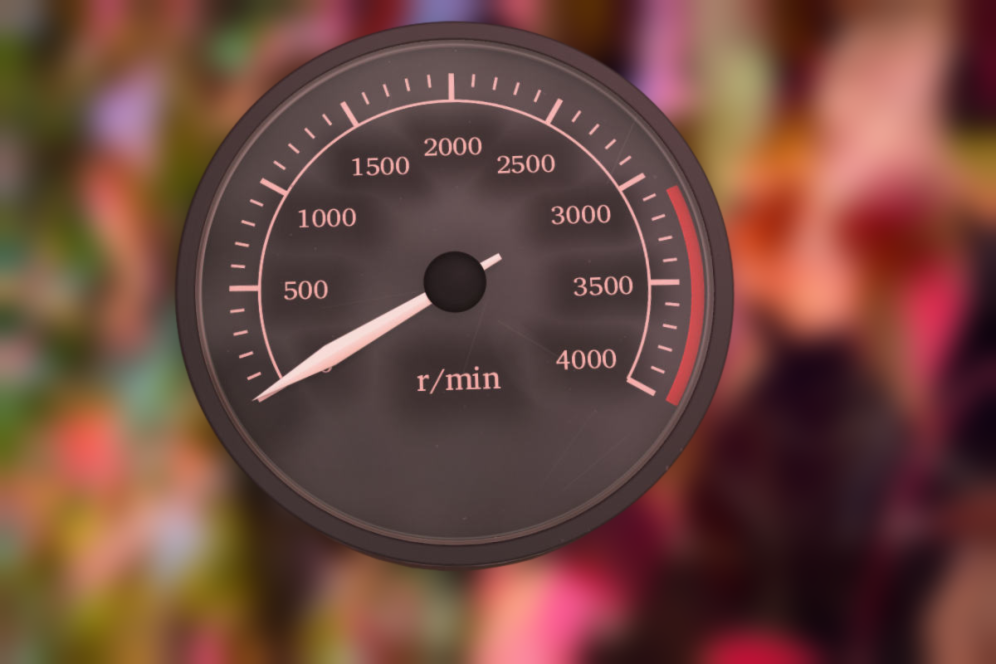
**0** rpm
